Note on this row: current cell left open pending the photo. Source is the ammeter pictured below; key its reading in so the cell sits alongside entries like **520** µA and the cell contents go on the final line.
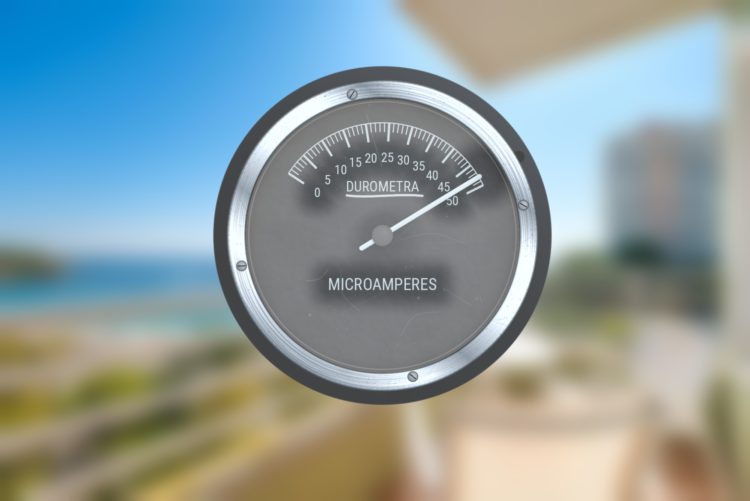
**48** µA
